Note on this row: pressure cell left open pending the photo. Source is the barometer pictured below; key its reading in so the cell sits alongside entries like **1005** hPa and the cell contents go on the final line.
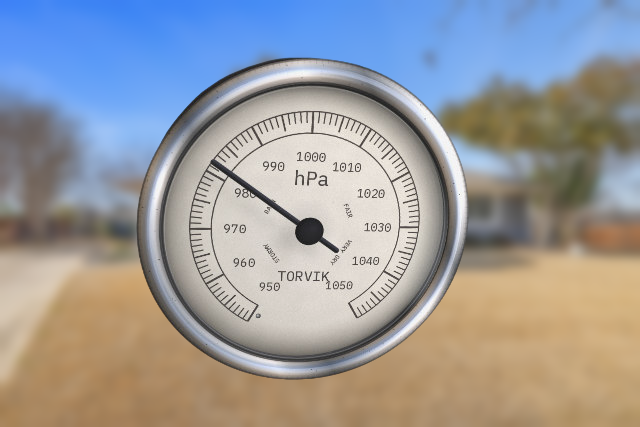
**982** hPa
